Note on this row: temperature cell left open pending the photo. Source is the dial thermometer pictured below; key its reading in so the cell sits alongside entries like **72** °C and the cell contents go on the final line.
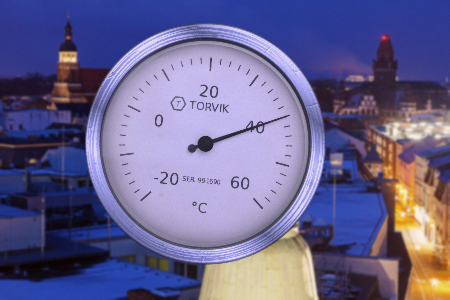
**40** °C
